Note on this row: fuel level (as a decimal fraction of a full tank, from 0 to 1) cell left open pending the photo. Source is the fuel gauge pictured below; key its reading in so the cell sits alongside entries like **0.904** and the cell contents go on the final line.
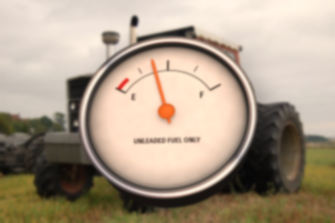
**0.375**
